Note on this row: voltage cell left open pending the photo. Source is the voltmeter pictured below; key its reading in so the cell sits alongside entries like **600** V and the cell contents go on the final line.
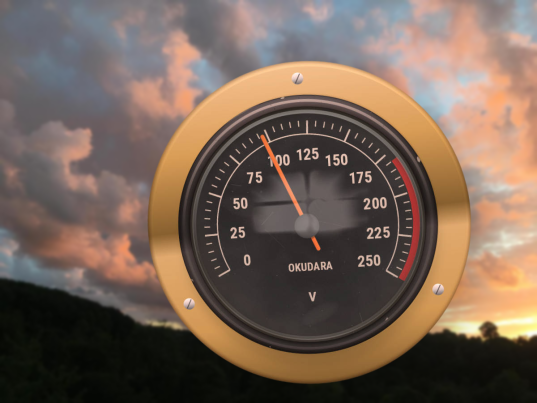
**97.5** V
